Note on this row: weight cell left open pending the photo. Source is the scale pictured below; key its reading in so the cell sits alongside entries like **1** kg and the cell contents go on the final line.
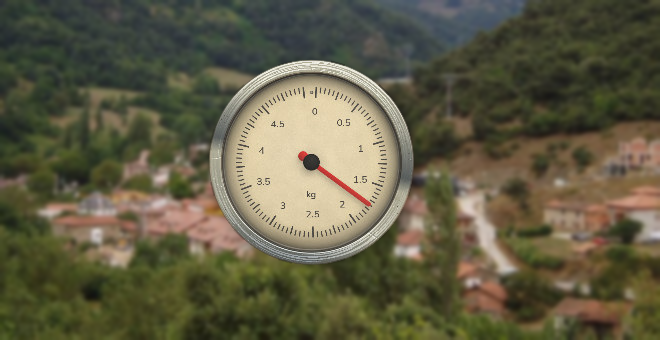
**1.75** kg
